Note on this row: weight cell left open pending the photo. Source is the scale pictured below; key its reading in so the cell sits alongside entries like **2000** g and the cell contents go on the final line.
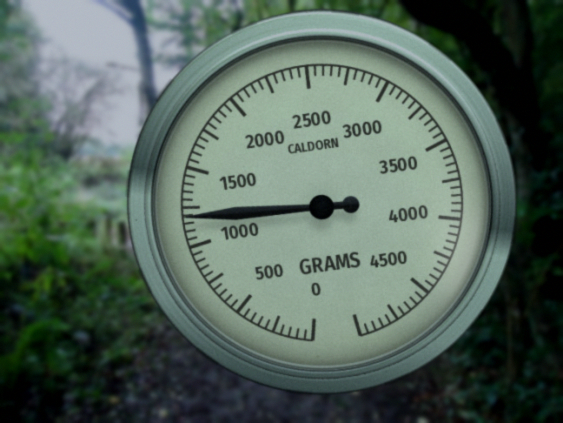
**1200** g
